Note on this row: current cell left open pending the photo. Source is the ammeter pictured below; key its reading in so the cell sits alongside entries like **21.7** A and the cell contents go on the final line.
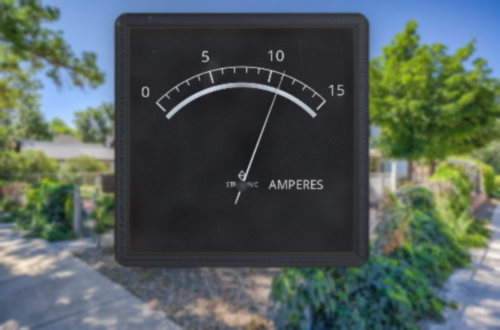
**11** A
